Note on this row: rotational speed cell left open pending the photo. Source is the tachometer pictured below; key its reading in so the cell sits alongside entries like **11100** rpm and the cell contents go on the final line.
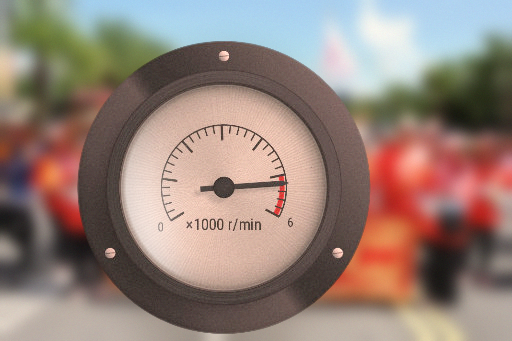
**5200** rpm
